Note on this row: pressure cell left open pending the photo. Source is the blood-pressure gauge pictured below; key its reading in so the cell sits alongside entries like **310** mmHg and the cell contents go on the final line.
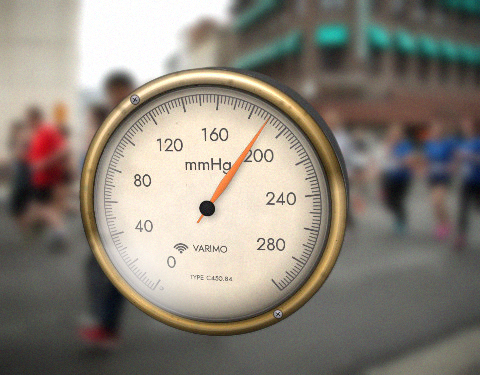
**190** mmHg
